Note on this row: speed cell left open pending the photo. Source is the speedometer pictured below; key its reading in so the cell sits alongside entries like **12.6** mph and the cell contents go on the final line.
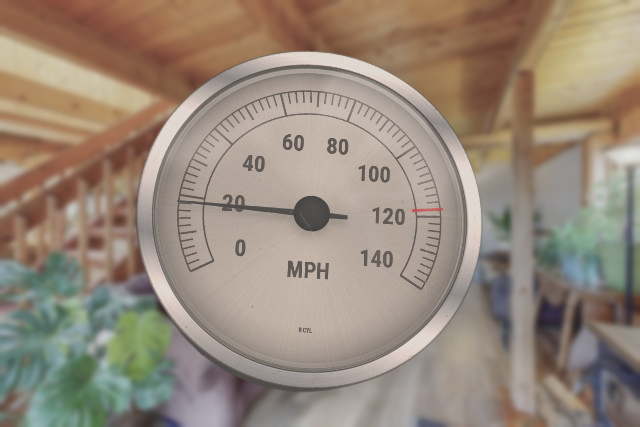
**18** mph
